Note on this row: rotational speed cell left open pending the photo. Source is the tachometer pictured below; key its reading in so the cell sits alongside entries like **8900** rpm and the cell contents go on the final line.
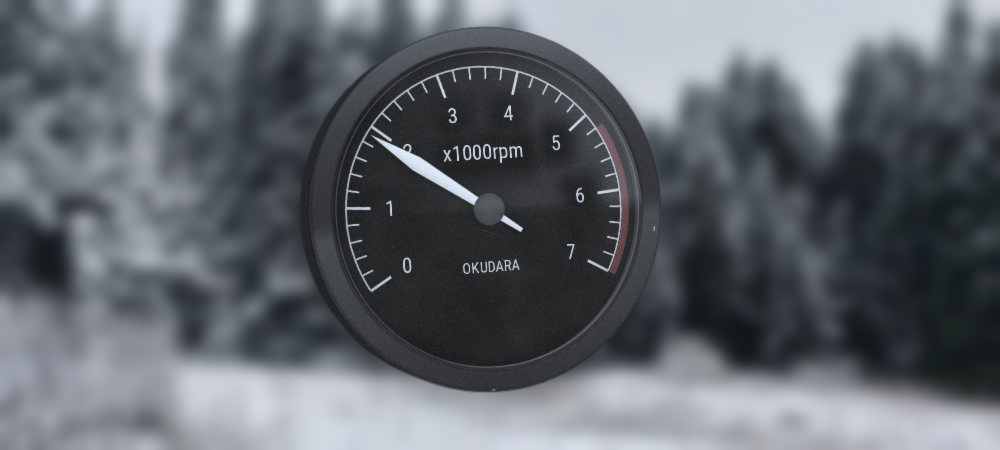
**1900** rpm
